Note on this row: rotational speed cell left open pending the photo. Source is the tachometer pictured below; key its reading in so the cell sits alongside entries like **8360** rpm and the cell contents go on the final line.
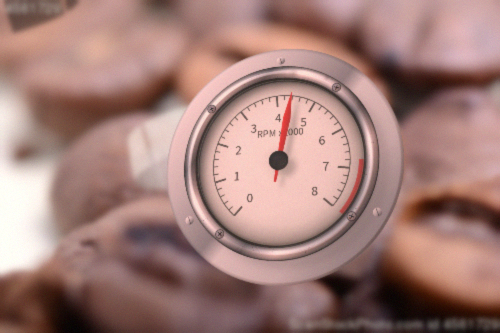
**4400** rpm
